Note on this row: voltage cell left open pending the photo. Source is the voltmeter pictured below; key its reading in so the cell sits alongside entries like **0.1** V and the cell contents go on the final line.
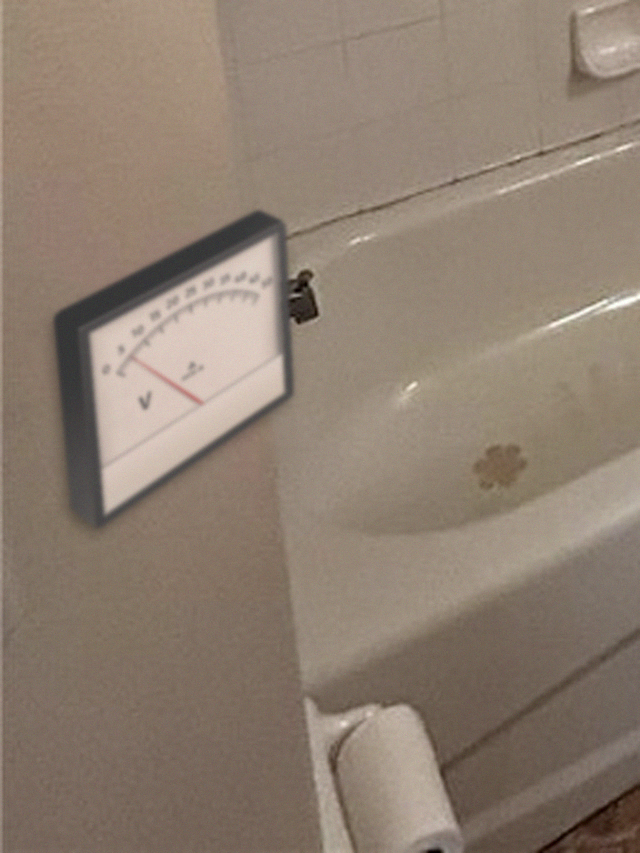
**5** V
